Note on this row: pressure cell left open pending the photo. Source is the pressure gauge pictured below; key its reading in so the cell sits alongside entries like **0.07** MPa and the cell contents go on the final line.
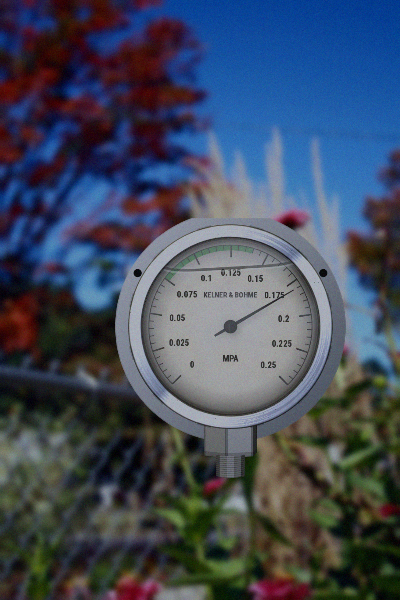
**0.18** MPa
